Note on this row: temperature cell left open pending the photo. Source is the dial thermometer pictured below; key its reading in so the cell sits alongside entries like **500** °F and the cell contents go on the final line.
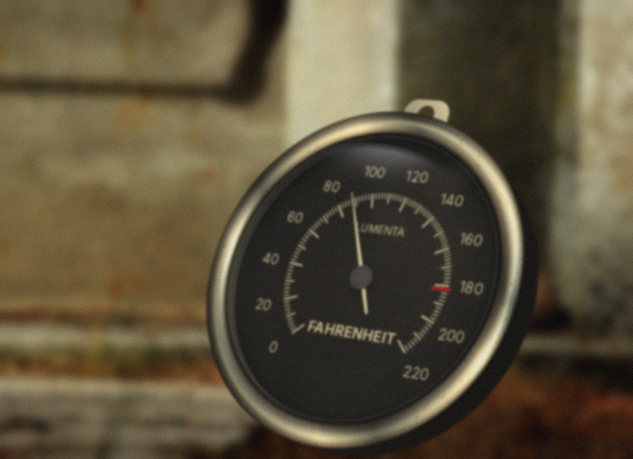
**90** °F
